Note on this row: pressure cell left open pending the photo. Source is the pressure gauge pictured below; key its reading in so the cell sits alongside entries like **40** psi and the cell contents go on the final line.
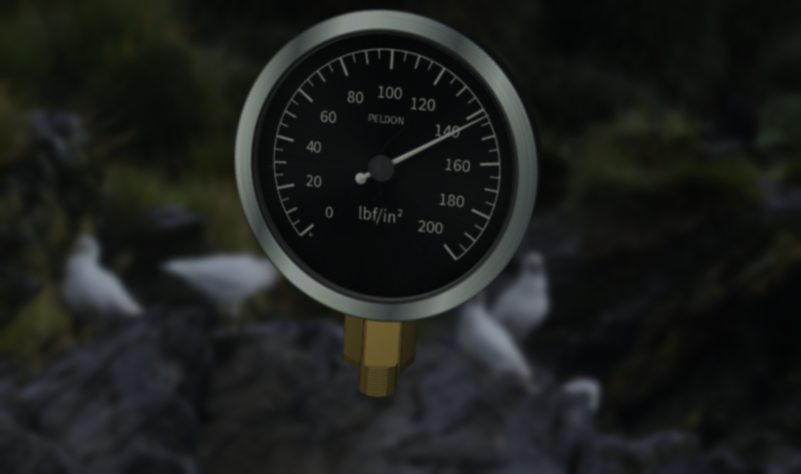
**142.5** psi
